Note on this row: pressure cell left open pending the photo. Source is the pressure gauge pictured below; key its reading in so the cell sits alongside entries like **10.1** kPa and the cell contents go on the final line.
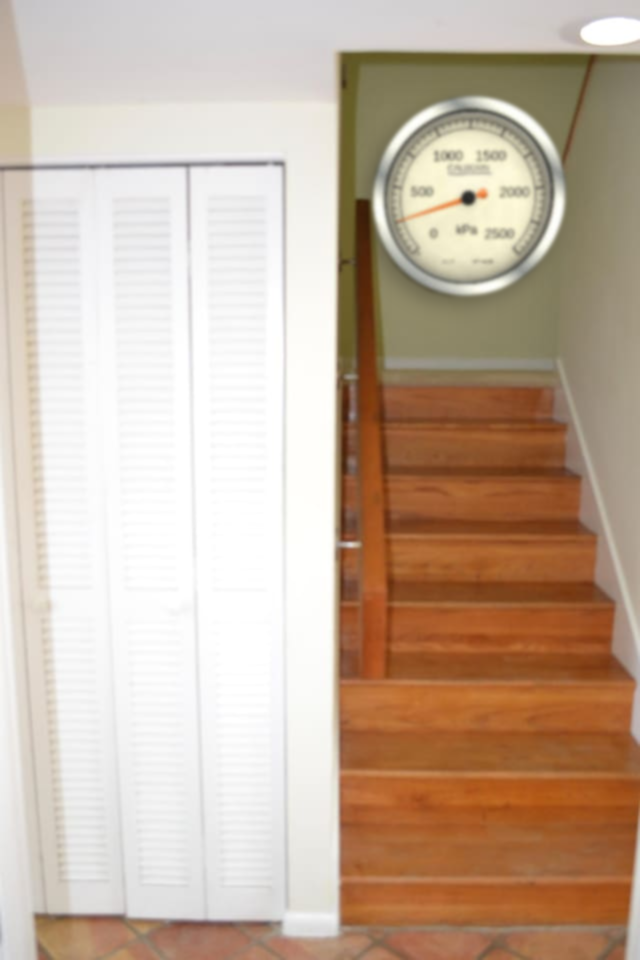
**250** kPa
